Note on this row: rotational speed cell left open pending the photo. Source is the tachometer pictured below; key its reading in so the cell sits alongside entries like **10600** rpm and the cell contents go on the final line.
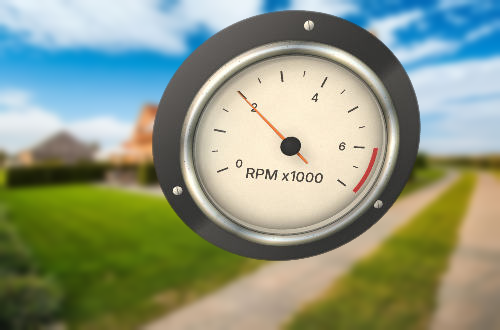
**2000** rpm
